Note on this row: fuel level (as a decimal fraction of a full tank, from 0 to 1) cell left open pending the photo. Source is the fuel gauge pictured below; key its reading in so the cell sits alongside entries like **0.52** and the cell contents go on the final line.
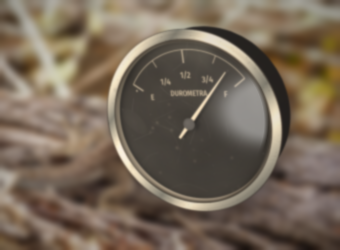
**0.875**
